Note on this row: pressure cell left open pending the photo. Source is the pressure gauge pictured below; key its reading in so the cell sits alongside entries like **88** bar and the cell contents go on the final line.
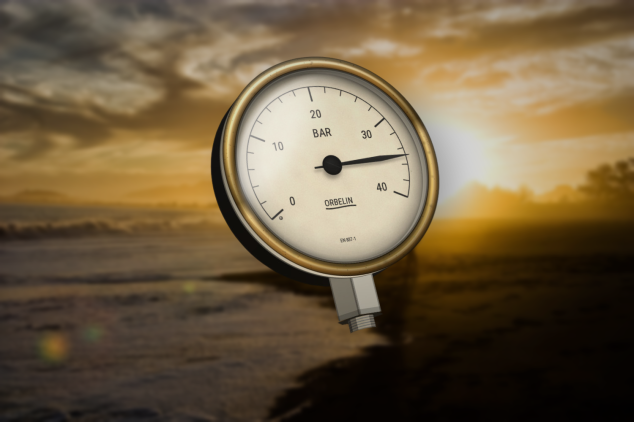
**35** bar
